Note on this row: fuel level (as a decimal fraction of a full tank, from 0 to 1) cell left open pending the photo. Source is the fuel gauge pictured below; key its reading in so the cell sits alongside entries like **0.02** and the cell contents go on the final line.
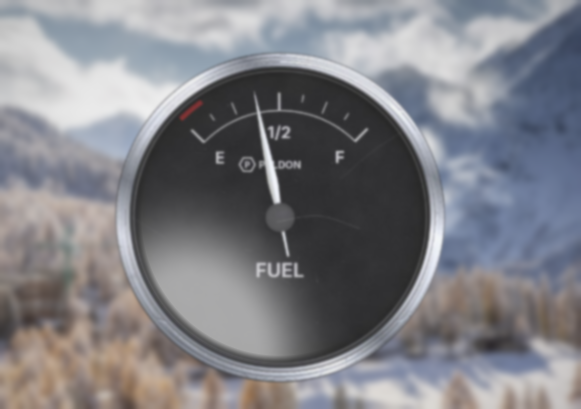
**0.375**
